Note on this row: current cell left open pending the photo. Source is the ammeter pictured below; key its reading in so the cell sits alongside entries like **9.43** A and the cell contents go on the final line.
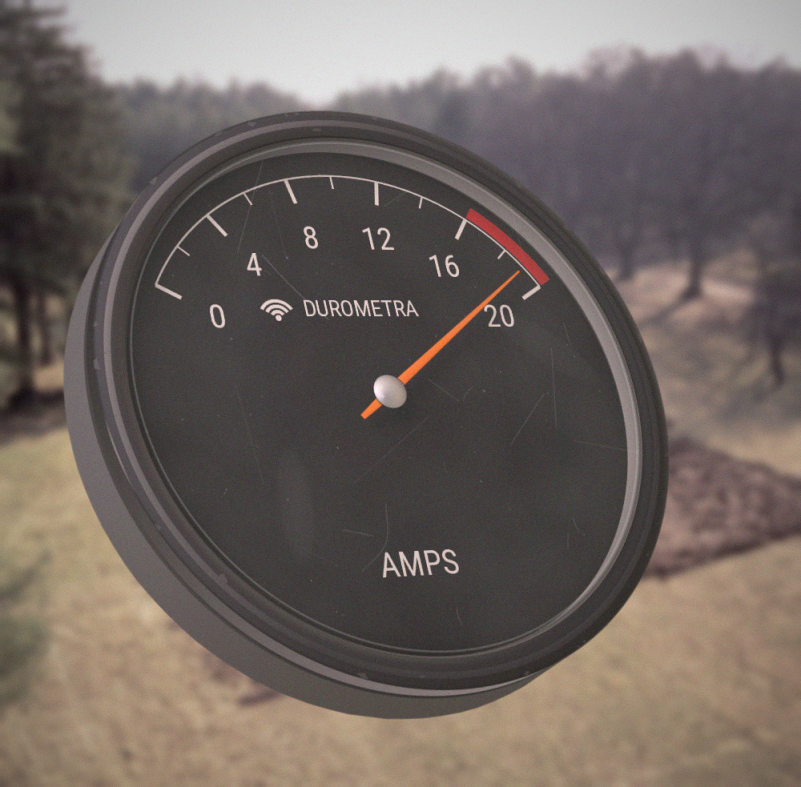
**19** A
